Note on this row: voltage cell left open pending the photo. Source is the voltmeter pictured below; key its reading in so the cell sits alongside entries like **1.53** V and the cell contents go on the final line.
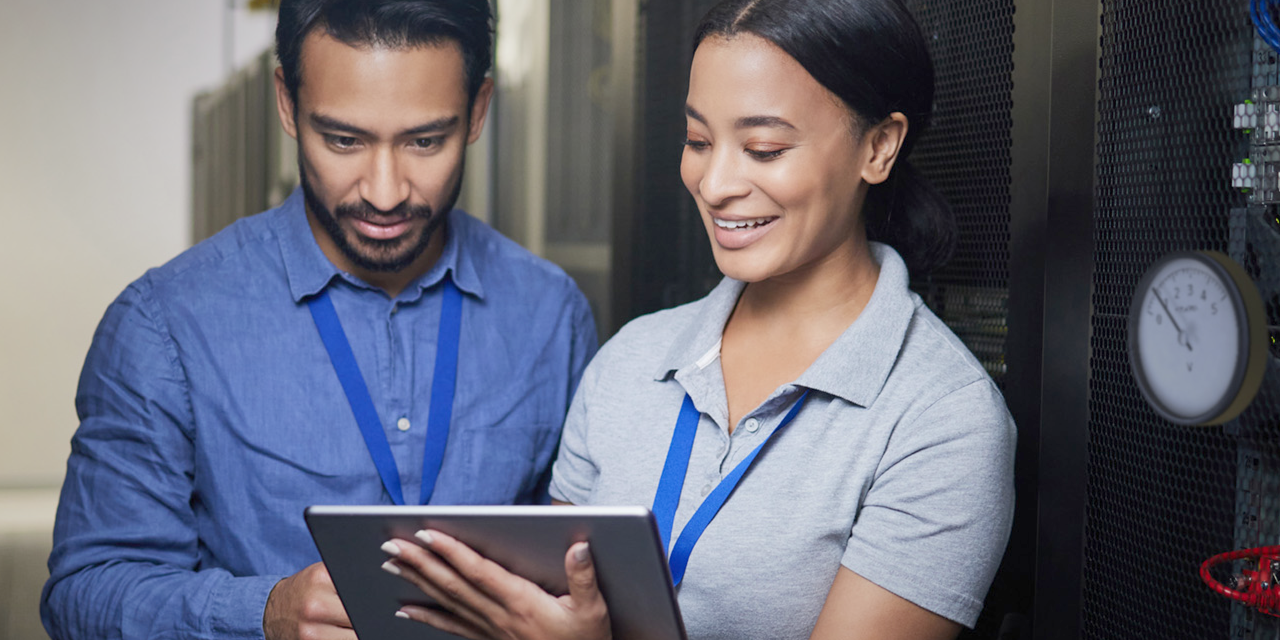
**1** V
